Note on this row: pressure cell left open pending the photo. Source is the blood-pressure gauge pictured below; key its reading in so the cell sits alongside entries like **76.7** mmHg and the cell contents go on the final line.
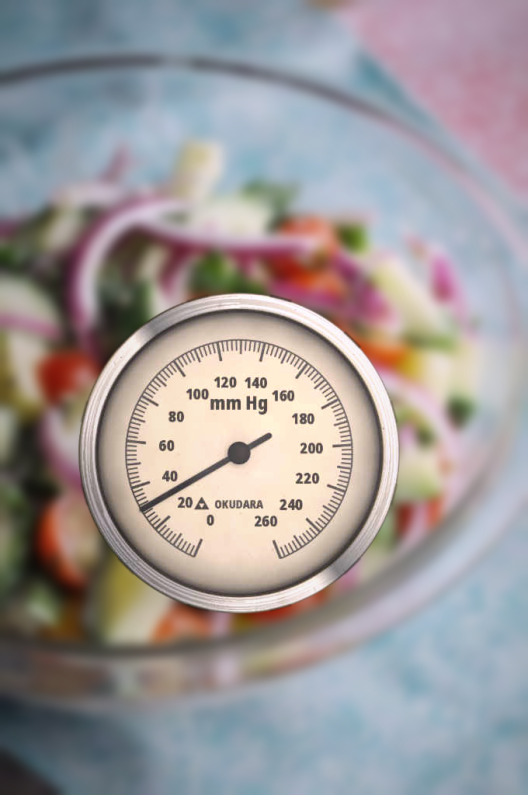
**30** mmHg
